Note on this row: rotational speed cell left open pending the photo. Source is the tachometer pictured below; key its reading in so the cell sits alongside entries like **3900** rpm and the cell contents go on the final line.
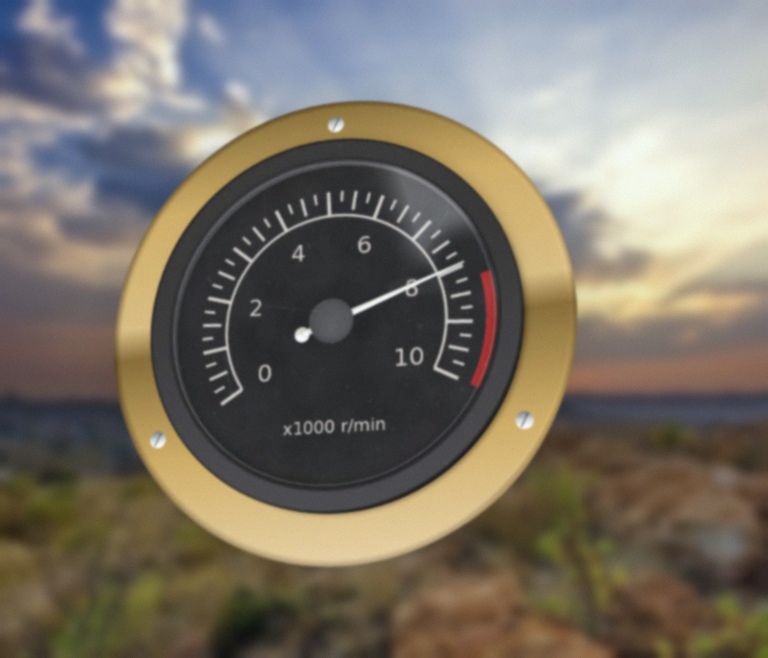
**8000** rpm
